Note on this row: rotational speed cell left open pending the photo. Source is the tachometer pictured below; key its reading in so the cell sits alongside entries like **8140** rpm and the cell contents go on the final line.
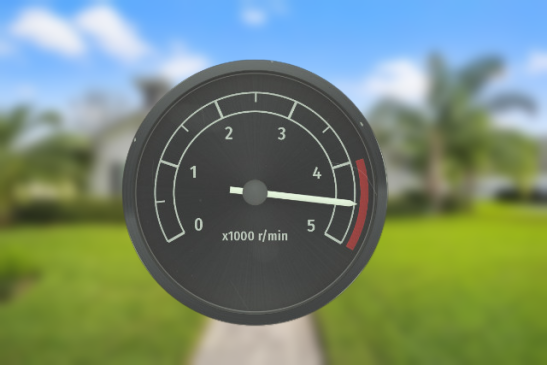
**4500** rpm
